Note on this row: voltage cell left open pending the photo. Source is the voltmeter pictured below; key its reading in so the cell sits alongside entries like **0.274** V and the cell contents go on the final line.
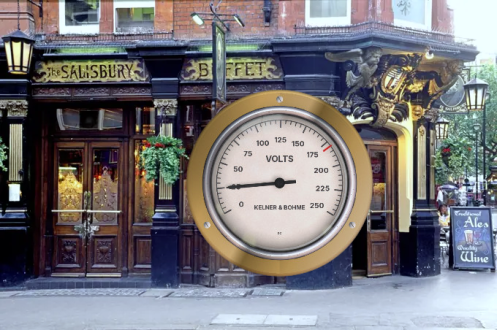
**25** V
